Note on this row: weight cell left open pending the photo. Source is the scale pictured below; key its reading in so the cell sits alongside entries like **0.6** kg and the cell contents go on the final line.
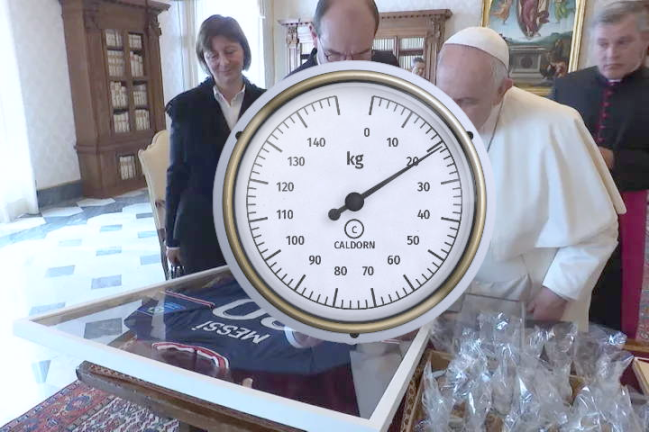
**21** kg
